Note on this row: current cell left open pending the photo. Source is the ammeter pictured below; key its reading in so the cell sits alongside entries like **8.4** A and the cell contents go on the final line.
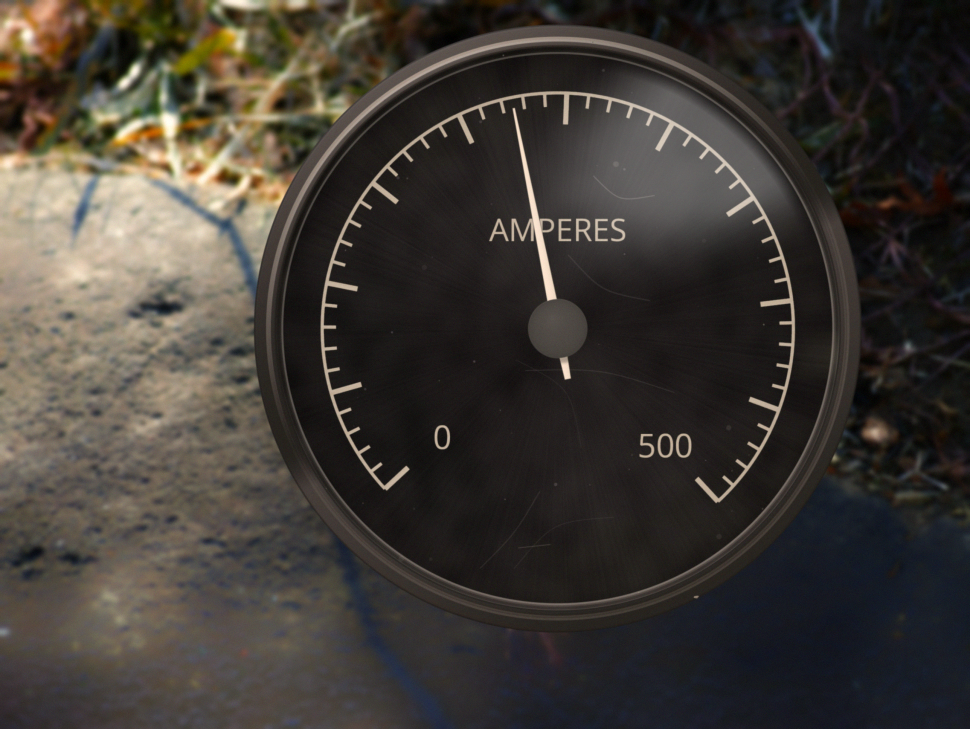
**225** A
